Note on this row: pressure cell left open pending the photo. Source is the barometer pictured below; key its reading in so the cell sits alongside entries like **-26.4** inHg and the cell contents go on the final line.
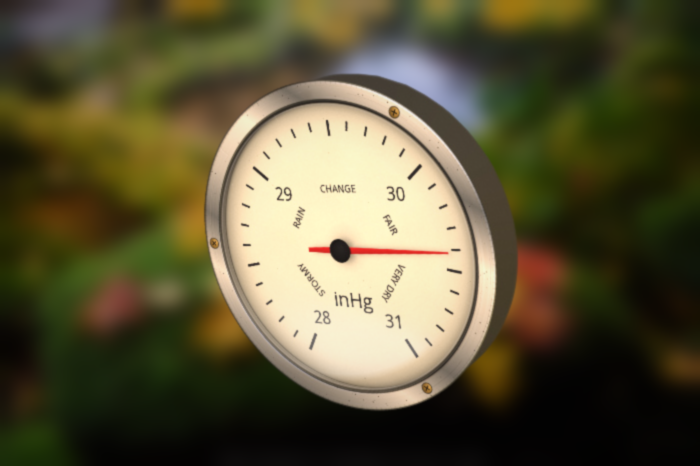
**30.4** inHg
